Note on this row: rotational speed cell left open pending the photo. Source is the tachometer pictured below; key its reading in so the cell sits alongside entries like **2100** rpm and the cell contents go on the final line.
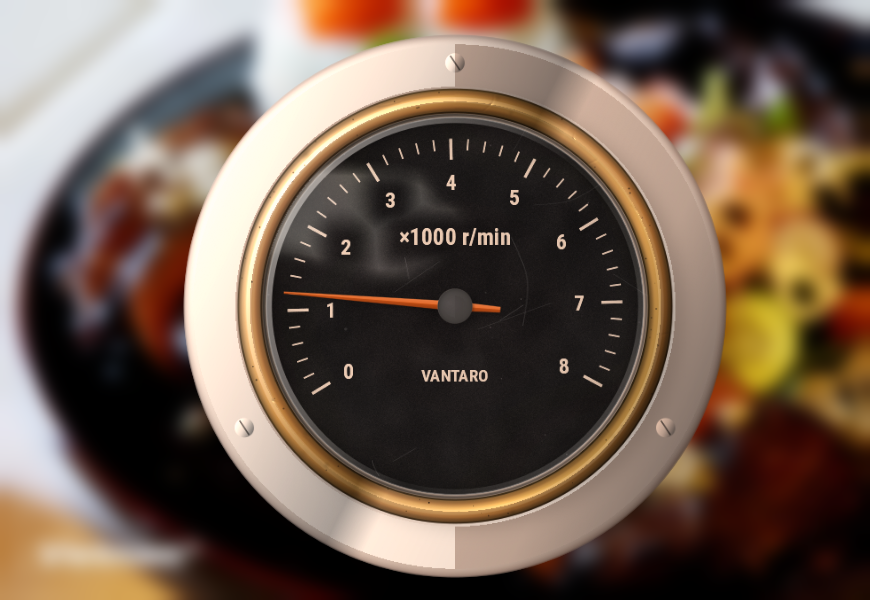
**1200** rpm
